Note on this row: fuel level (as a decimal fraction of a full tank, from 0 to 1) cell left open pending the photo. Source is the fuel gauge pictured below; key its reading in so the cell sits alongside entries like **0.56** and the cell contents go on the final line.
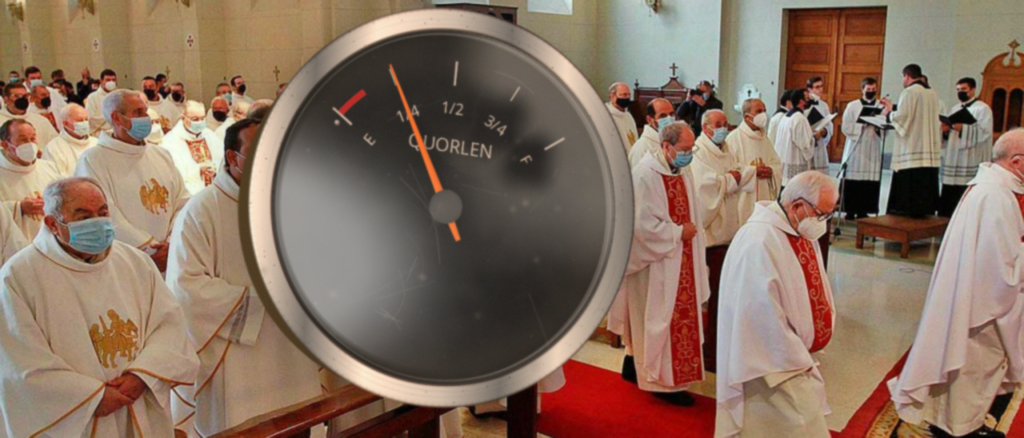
**0.25**
